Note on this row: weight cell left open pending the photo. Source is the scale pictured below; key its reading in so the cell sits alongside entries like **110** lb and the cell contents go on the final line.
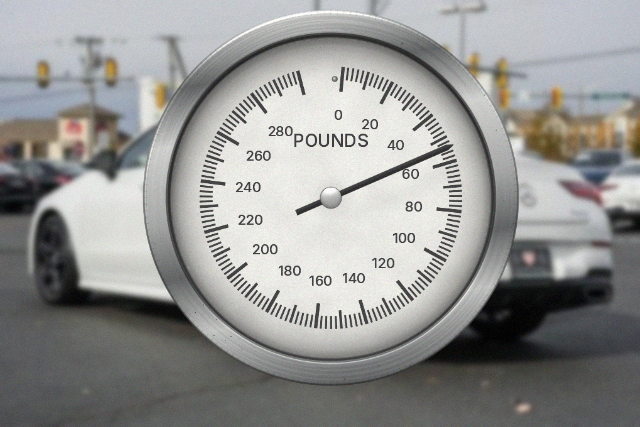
**54** lb
